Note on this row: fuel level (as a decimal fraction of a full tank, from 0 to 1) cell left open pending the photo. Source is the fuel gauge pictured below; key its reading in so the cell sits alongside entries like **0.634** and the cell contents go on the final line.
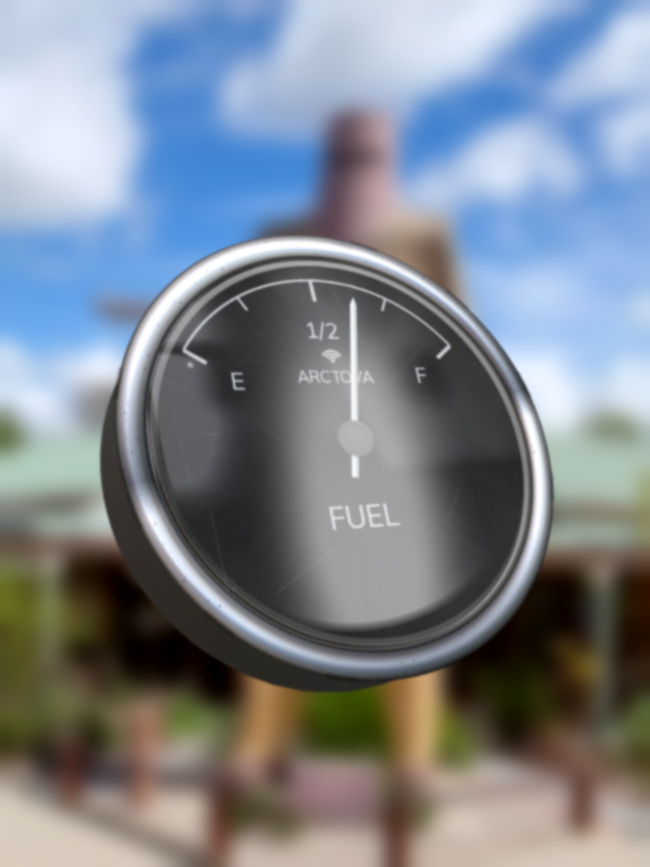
**0.625**
